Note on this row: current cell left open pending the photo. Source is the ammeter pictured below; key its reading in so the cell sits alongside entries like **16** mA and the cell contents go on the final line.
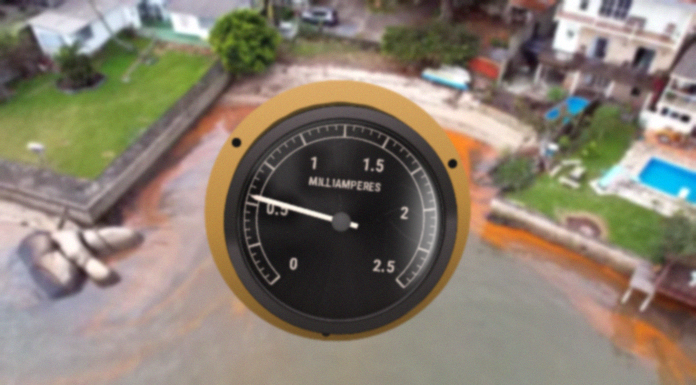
**0.55** mA
